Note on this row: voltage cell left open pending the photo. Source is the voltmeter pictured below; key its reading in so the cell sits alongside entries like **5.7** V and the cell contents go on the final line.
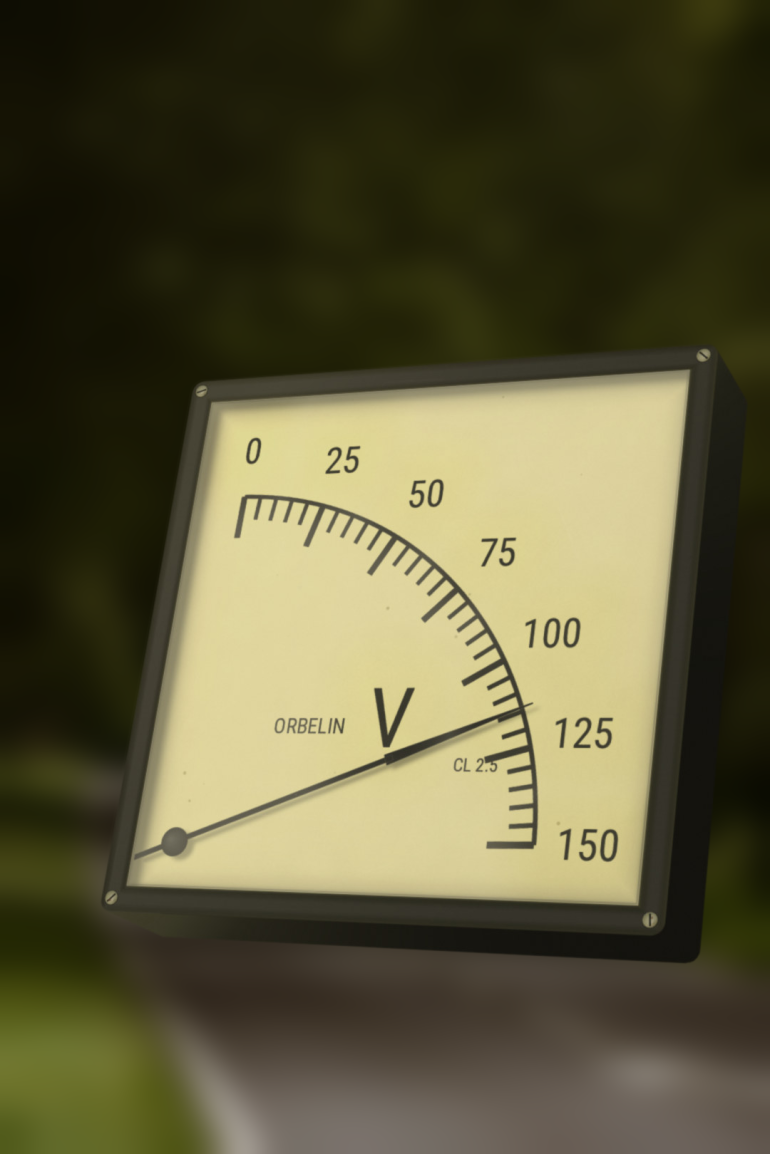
**115** V
